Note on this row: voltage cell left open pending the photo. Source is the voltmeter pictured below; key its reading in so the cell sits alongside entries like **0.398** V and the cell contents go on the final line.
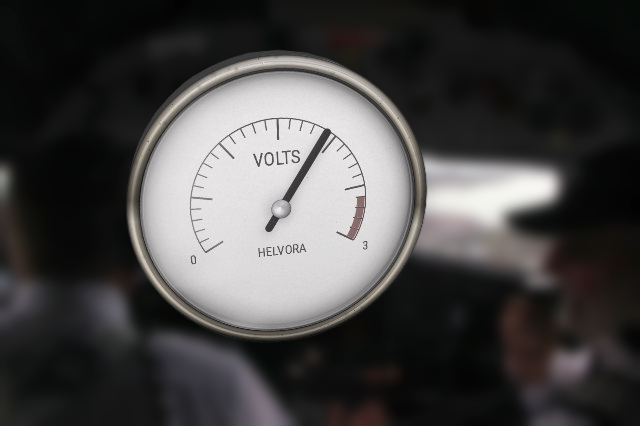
**1.9** V
